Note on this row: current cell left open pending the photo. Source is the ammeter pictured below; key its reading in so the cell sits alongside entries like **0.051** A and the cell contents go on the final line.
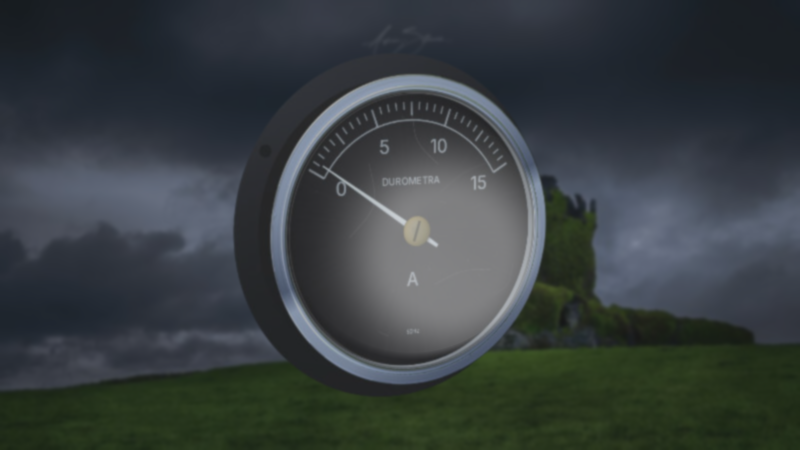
**0.5** A
